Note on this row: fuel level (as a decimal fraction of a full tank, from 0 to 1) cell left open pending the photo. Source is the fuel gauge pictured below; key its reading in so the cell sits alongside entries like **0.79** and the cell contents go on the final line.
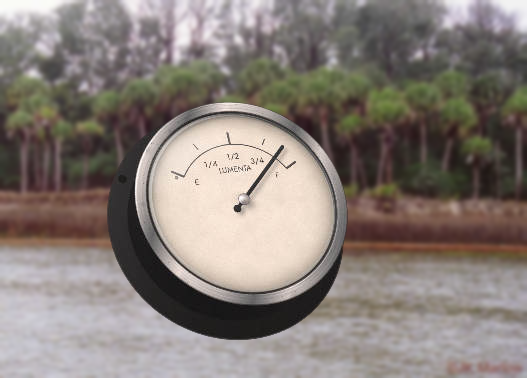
**0.875**
